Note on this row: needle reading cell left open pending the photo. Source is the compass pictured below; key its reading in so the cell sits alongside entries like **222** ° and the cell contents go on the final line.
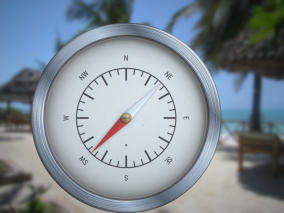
**225** °
